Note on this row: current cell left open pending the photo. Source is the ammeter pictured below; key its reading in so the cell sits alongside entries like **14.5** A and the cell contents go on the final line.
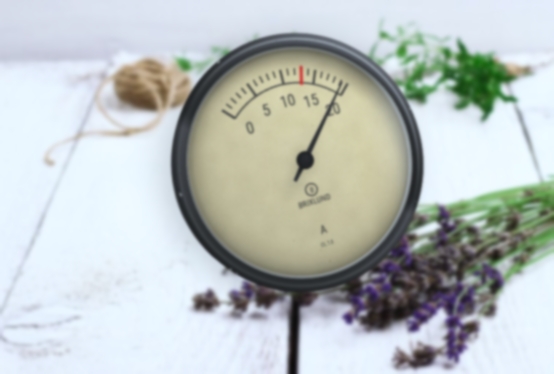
**19** A
